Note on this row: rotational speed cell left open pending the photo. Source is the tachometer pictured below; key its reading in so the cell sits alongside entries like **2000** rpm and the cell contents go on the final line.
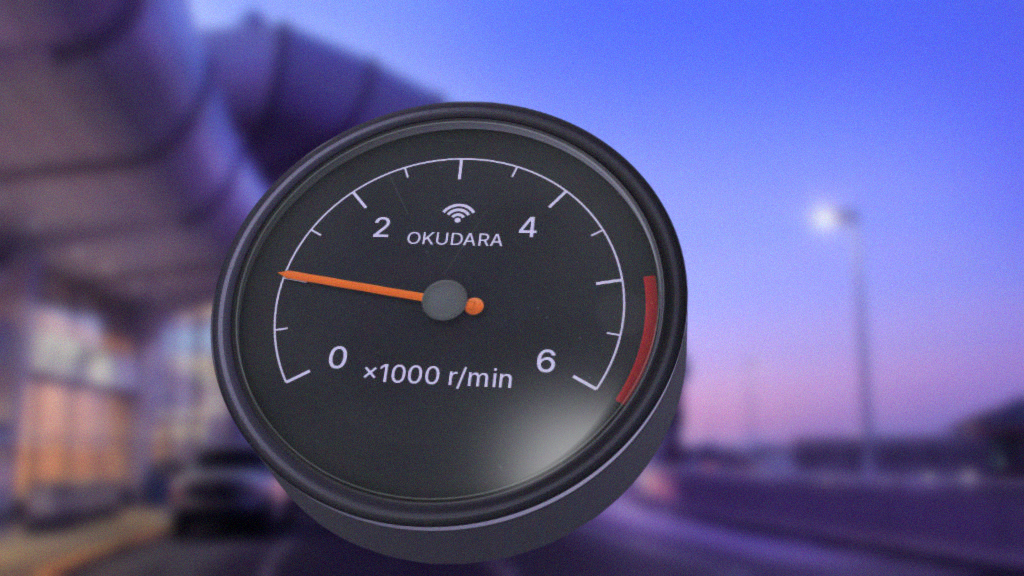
**1000** rpm
